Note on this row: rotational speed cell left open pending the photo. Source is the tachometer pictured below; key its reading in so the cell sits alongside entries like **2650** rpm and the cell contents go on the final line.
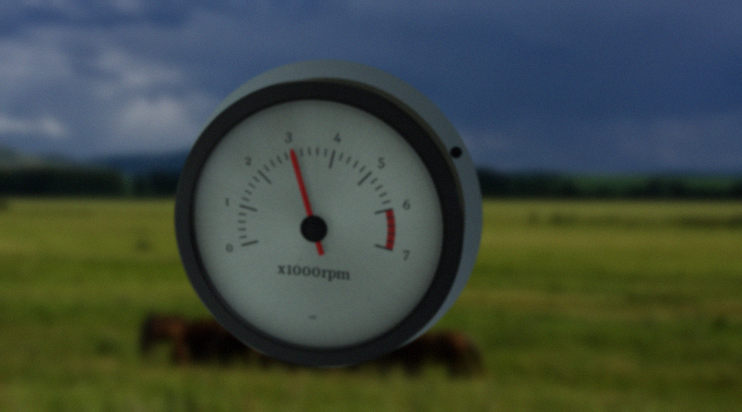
**3000** rpm
